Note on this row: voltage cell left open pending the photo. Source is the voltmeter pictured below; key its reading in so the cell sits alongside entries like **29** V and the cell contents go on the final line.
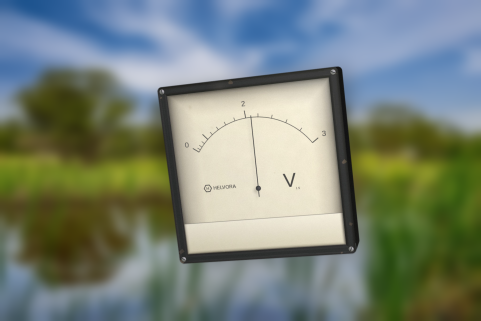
**2.1** V
